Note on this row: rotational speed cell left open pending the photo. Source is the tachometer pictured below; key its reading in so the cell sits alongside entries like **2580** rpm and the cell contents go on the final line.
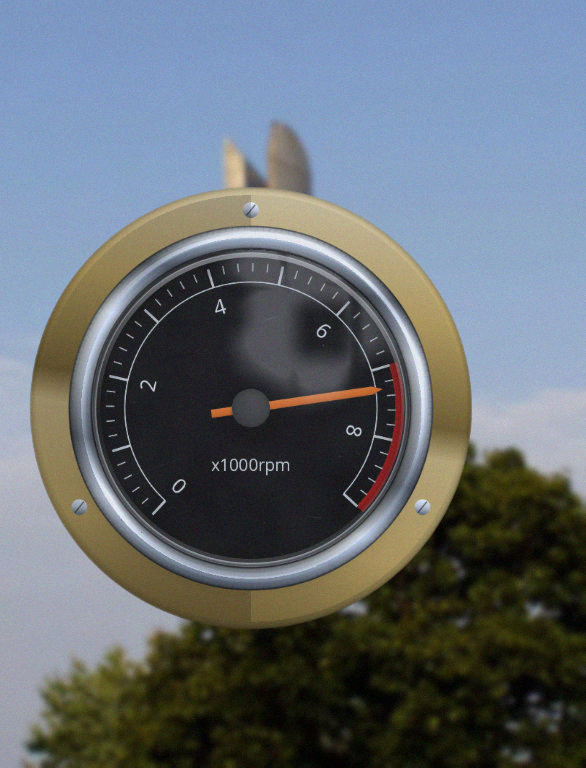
**7300** rpm
